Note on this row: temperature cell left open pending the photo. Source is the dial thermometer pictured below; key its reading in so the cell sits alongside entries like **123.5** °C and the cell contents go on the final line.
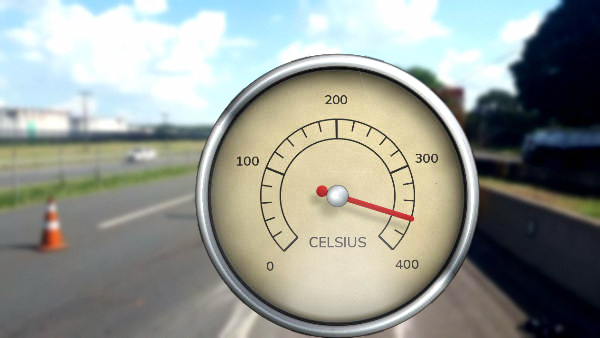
**360** °C
